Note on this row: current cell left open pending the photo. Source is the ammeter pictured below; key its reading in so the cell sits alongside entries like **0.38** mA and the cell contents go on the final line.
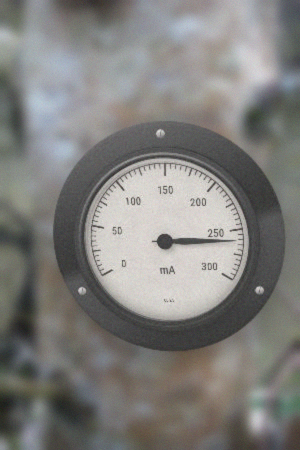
**260** mA
